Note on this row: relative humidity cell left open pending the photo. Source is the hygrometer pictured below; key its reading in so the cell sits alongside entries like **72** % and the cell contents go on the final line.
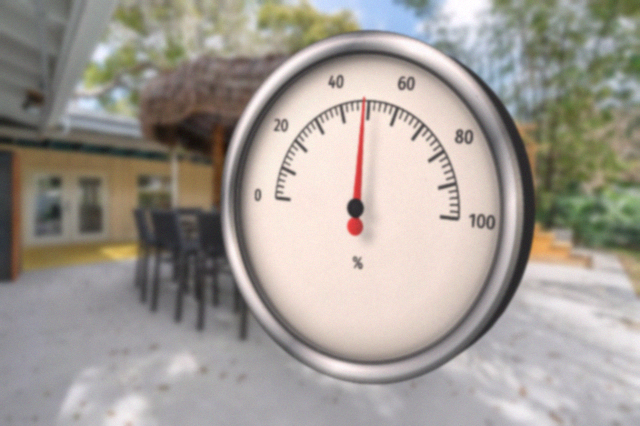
**50** %
